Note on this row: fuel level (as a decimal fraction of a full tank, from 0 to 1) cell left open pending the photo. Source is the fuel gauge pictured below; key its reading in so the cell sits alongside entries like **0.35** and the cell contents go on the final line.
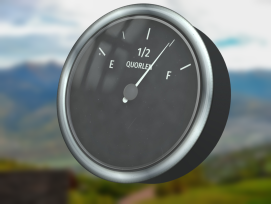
**0.75**
